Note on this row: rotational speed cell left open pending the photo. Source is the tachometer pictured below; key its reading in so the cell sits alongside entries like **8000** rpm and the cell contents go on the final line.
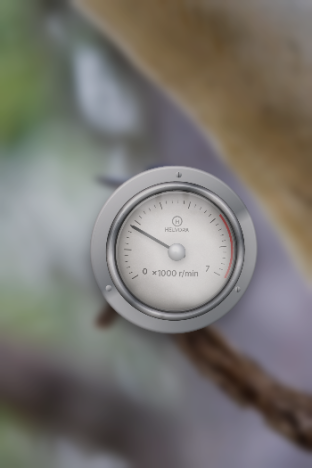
**1800** rpm
